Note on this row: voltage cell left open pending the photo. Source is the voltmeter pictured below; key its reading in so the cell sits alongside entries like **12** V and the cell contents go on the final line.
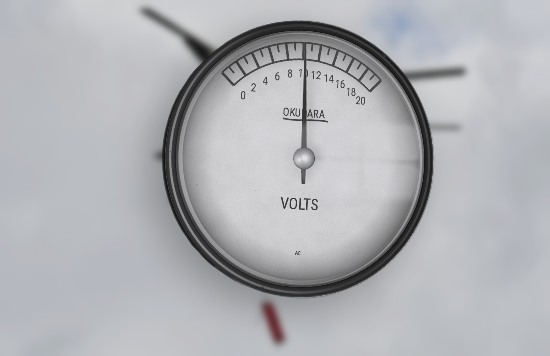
**10** V
